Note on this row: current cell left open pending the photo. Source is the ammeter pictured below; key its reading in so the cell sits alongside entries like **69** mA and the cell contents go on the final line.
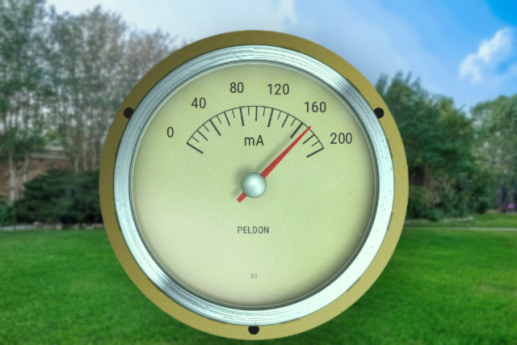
**170** mA
